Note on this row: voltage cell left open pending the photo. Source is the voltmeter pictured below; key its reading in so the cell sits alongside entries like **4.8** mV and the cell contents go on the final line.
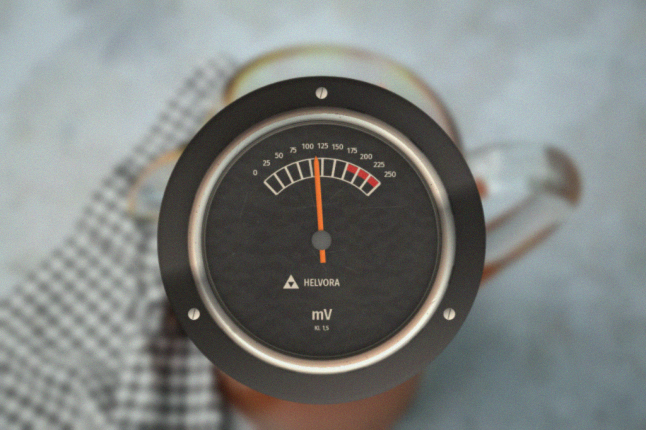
**112.5** mV
